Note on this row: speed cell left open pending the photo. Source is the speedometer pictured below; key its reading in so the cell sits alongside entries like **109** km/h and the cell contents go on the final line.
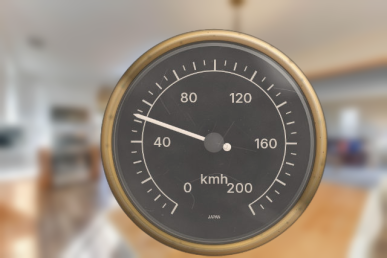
**52.5** km/h
